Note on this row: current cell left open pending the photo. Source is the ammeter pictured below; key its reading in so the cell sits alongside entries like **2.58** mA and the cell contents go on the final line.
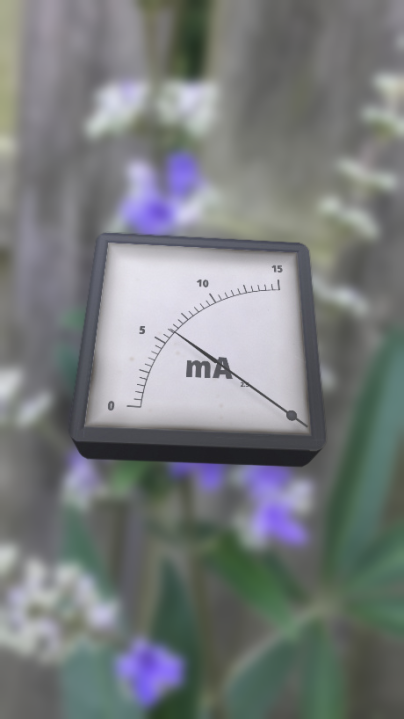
**6** mA
